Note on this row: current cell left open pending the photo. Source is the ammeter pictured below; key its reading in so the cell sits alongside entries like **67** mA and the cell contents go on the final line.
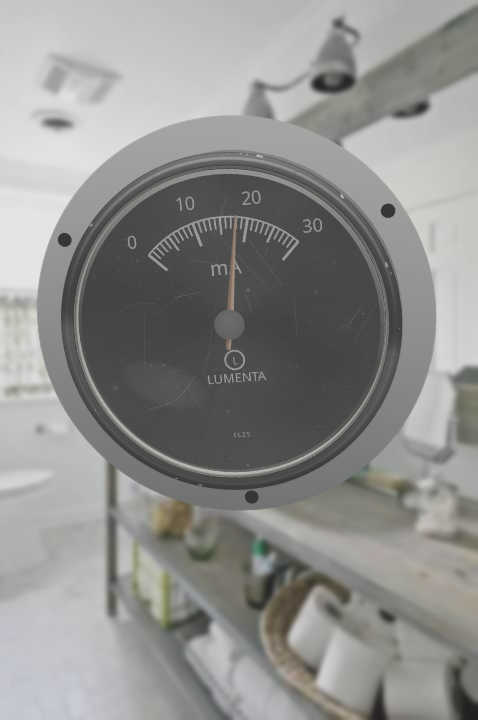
**18** mA
